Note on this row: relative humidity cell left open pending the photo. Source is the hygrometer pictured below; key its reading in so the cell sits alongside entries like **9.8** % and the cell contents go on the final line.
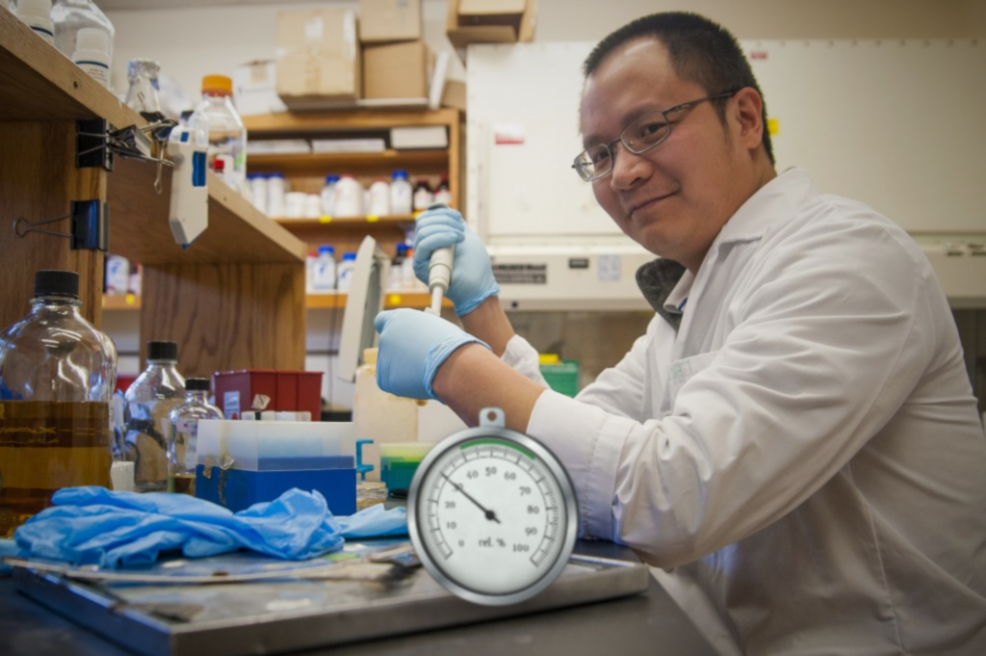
**30** %
